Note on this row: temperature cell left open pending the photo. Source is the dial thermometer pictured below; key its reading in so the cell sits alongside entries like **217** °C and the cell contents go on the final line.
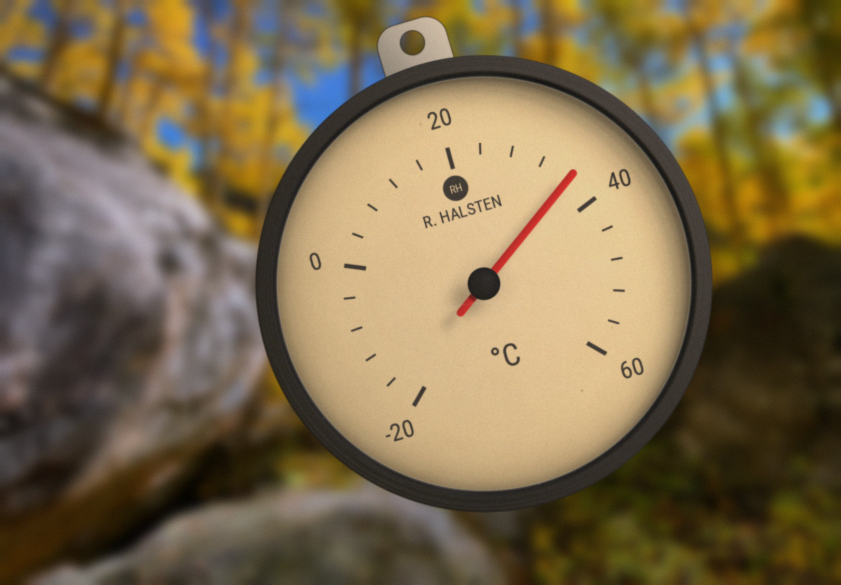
**36** °C
